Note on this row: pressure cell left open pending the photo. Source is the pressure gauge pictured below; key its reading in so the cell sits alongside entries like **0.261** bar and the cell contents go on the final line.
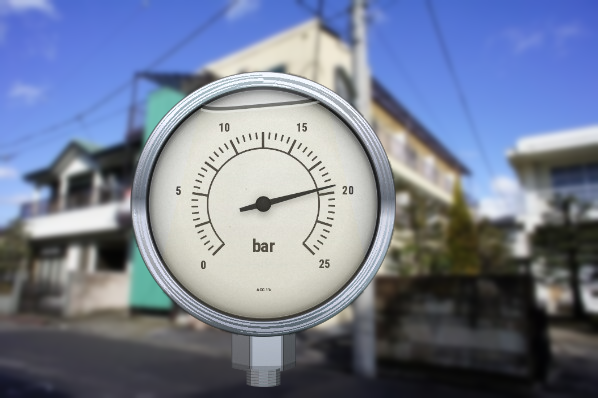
**19.5** bar
